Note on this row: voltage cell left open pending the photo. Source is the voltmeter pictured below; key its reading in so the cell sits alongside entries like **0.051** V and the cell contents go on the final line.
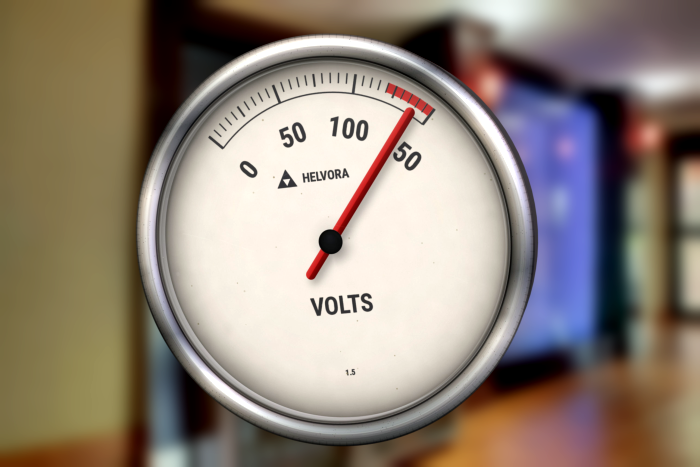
**140** V
